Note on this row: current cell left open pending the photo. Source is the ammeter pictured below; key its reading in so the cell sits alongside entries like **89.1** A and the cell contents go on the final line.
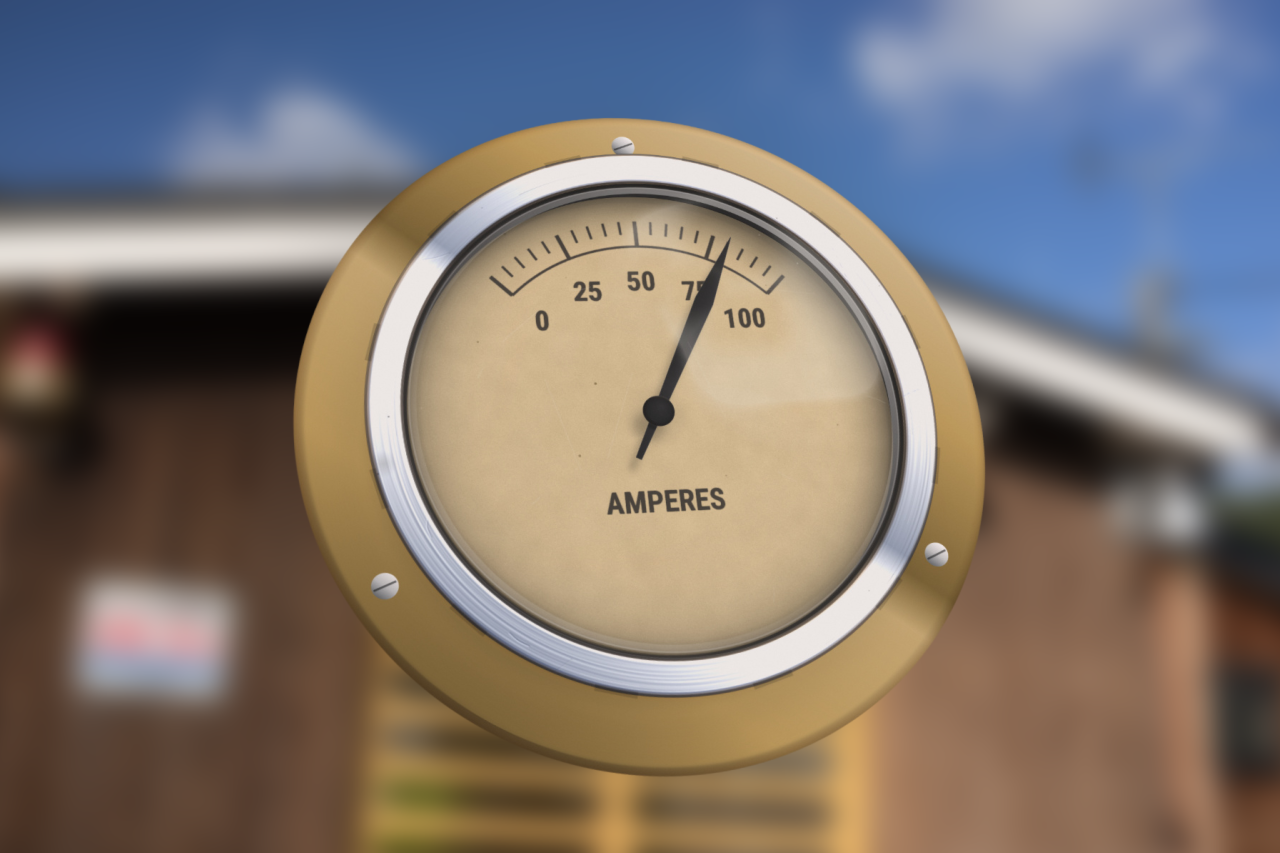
**80** A
